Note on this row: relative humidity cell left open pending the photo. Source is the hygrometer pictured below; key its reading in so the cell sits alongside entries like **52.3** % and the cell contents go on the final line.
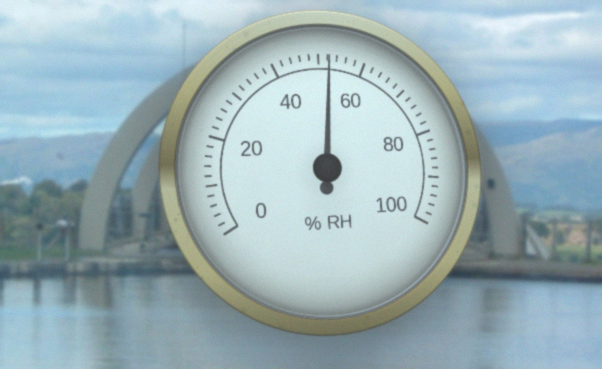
**52** %
